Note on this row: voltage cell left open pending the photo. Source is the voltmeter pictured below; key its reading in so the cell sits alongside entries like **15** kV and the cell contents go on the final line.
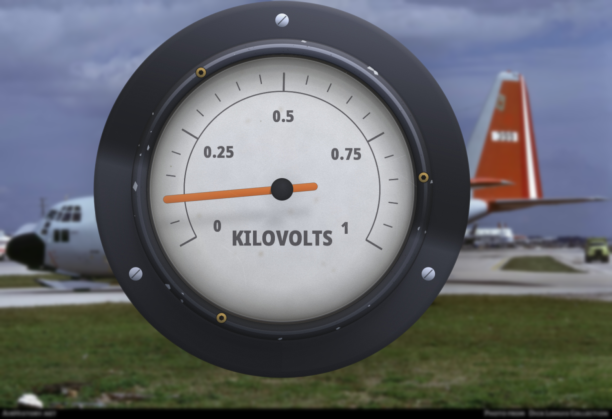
**0.1** kV
